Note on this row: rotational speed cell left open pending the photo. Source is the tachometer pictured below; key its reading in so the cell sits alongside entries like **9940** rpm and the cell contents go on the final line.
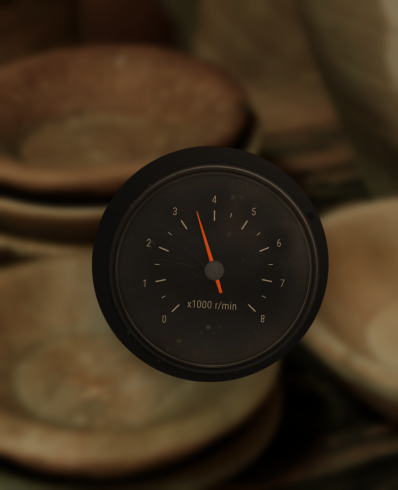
**3500** rpm
